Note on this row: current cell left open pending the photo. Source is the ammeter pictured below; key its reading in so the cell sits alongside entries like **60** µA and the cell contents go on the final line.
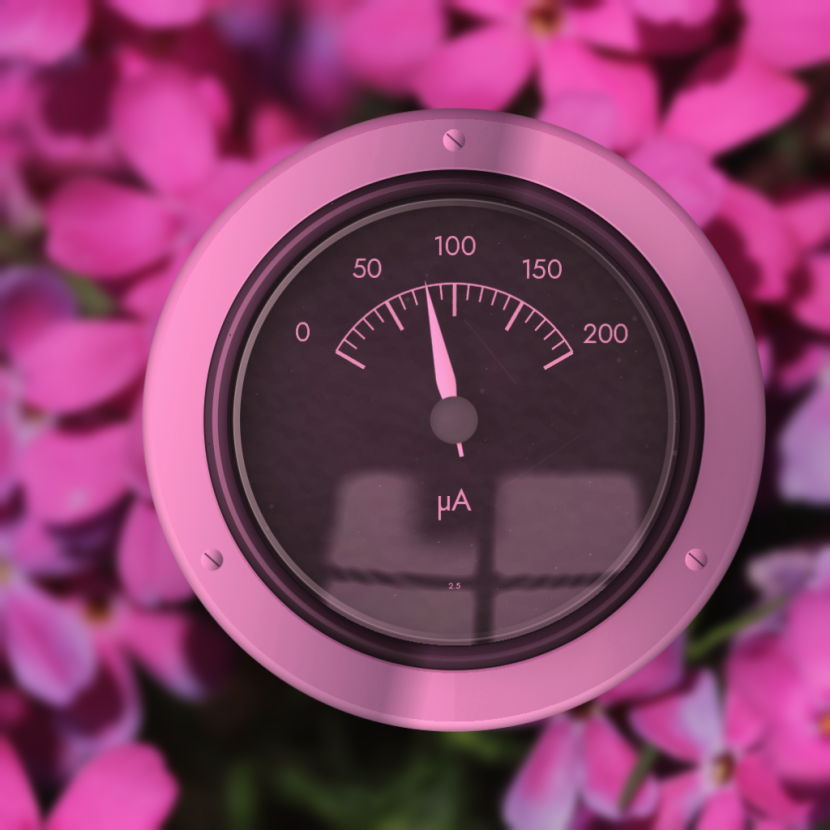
**80** µA
